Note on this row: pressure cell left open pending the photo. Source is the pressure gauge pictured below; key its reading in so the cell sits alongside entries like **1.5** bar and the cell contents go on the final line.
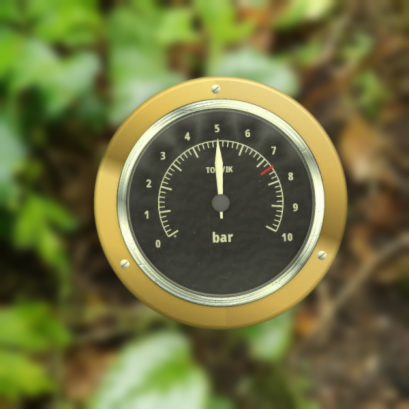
**5** bar
